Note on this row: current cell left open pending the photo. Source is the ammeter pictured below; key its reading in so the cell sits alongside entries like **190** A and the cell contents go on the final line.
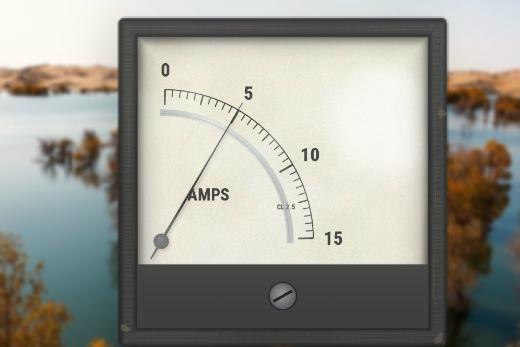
**5** A
